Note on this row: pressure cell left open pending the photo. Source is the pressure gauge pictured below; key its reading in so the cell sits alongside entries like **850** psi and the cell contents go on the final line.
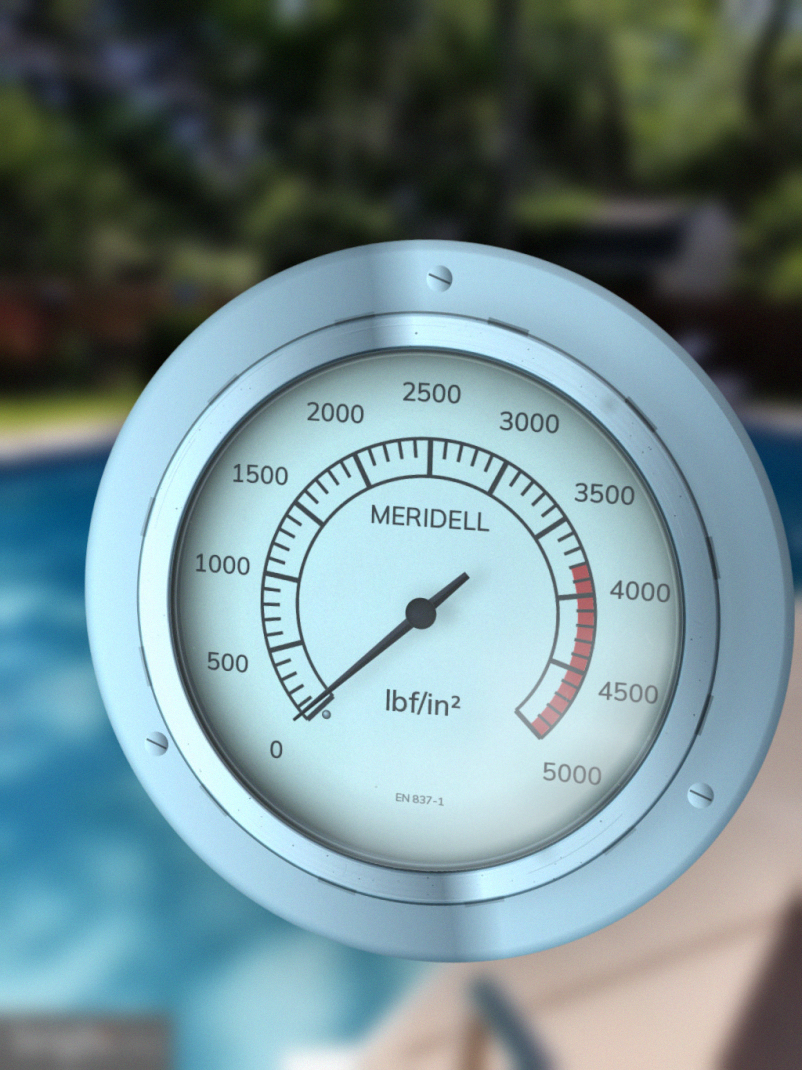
**50** psi
